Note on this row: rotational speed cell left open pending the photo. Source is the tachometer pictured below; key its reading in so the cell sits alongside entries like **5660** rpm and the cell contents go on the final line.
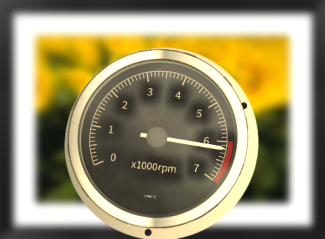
**6200** rpm
